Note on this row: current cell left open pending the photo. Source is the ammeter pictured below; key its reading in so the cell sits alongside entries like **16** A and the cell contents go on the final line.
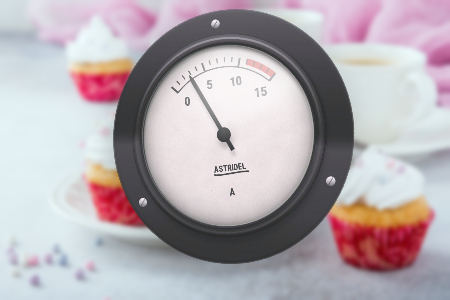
**3** A
